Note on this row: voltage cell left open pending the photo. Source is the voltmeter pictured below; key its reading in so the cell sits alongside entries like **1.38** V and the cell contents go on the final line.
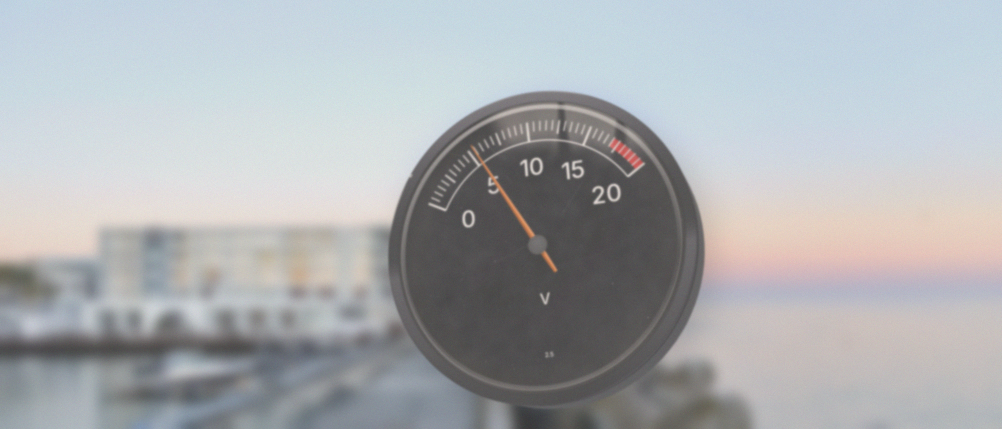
**5.5** V
